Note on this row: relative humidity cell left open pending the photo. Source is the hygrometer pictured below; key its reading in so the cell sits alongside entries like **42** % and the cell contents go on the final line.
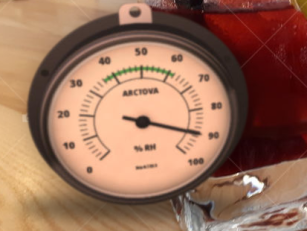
**90** %
